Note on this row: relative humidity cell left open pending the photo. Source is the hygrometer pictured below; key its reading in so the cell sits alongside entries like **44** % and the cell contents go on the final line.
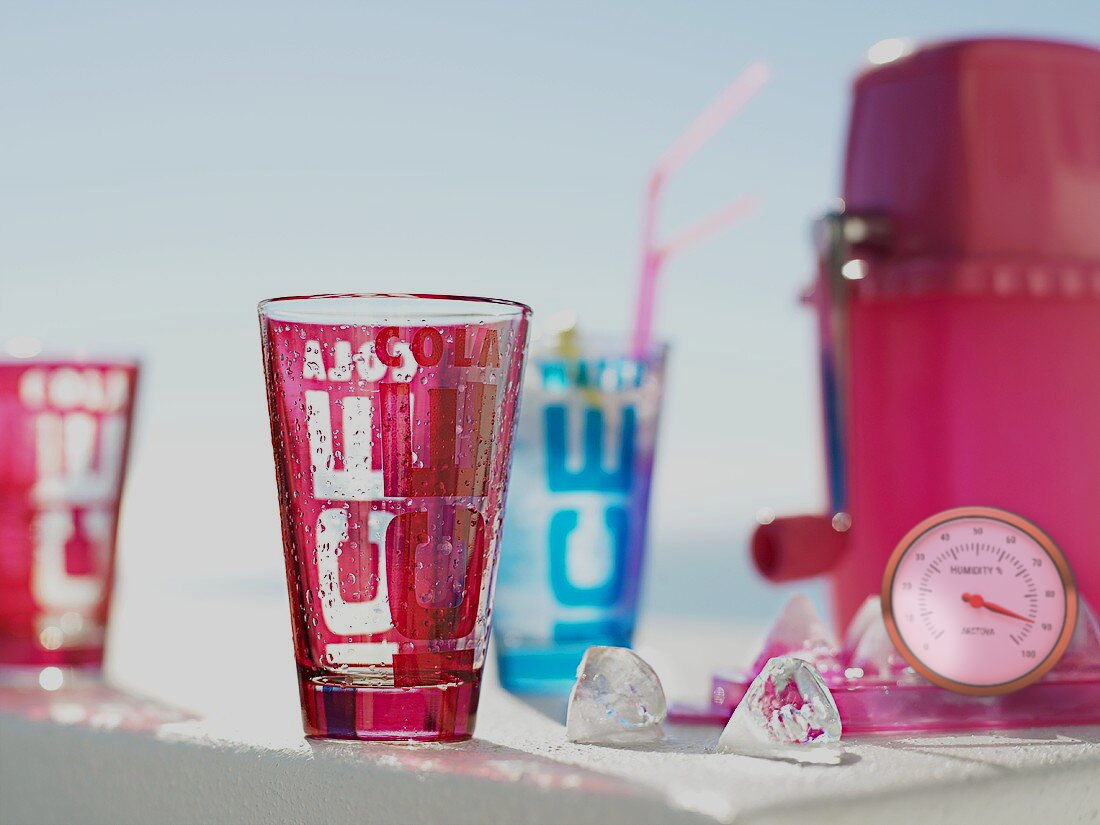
**90** %
